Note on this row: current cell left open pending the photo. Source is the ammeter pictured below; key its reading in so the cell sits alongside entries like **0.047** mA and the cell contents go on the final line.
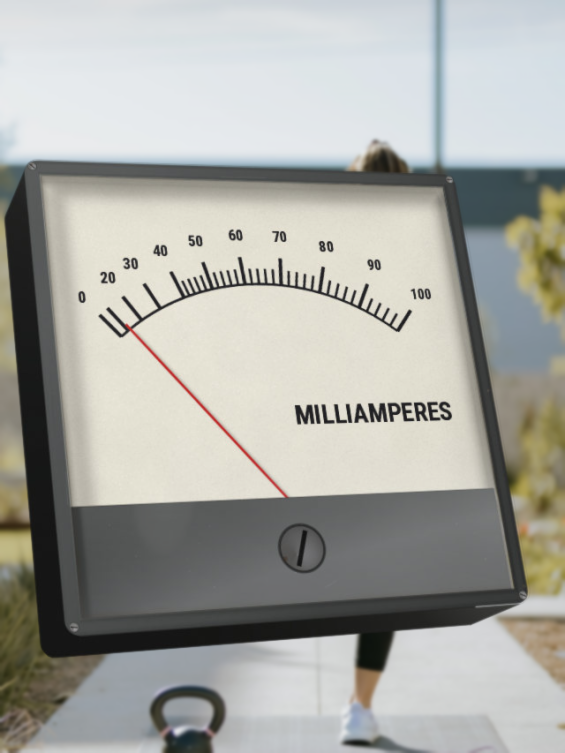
**10** mA
